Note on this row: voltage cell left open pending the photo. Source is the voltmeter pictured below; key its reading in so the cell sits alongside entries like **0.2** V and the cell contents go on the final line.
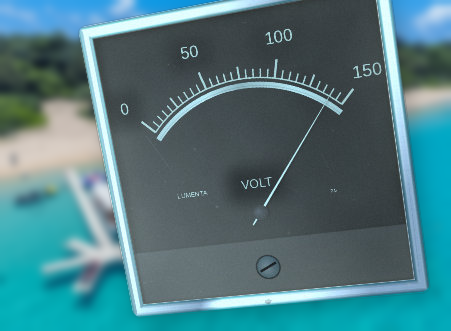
**140** V
